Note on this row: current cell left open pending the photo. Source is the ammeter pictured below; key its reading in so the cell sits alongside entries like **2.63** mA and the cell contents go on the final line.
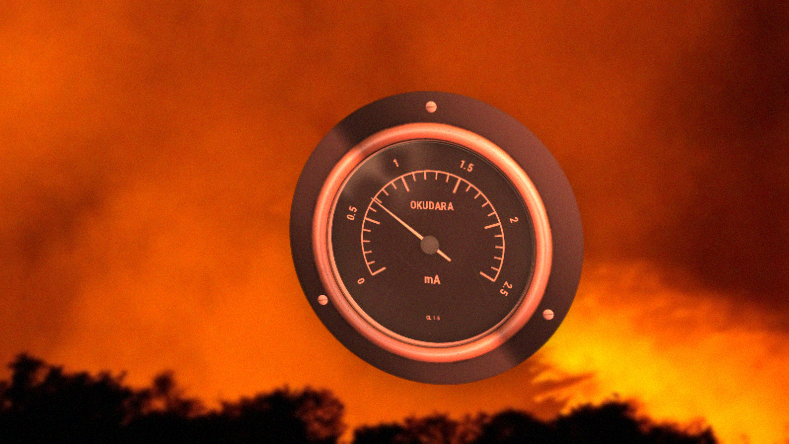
**0.7** mA
